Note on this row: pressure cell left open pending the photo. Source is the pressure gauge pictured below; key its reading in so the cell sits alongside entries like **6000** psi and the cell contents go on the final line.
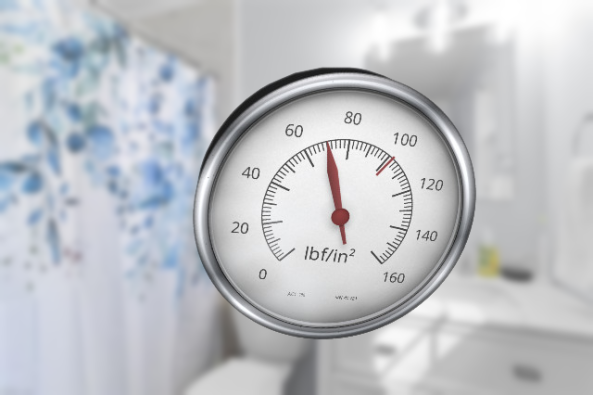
**70** psi
